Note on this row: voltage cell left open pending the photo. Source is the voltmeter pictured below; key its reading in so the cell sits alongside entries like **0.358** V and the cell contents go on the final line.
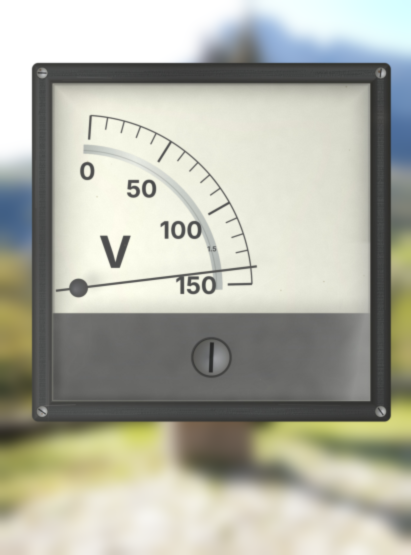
**140** V
